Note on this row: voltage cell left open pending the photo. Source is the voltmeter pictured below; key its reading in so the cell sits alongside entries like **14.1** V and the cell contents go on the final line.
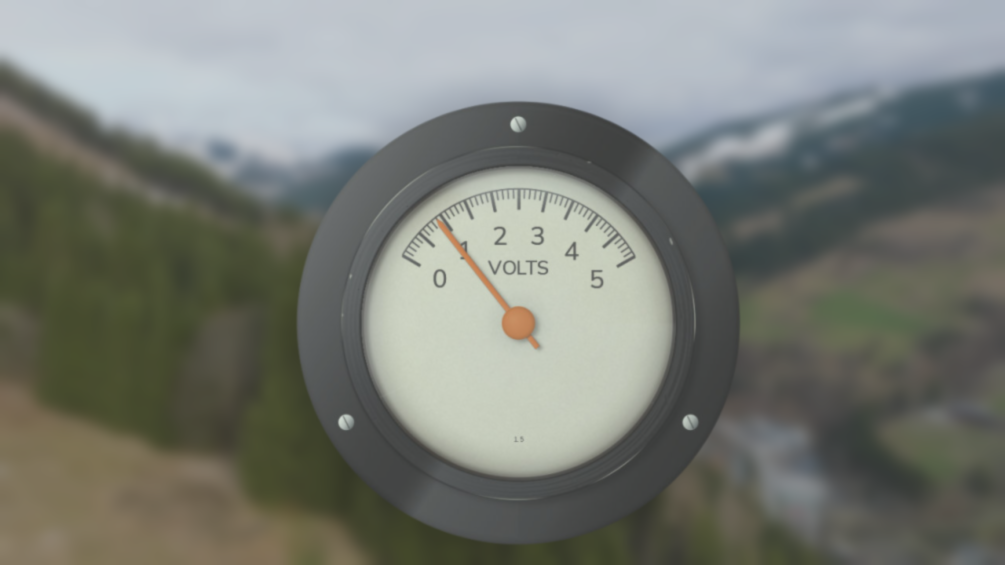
**0.9** V
